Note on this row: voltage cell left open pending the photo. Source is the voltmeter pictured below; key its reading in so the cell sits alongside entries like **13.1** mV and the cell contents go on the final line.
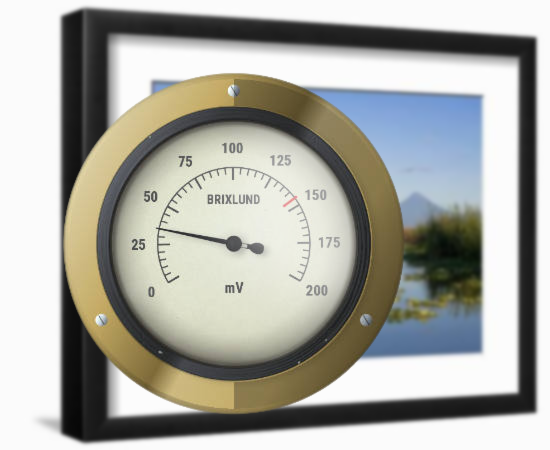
**35** mV
